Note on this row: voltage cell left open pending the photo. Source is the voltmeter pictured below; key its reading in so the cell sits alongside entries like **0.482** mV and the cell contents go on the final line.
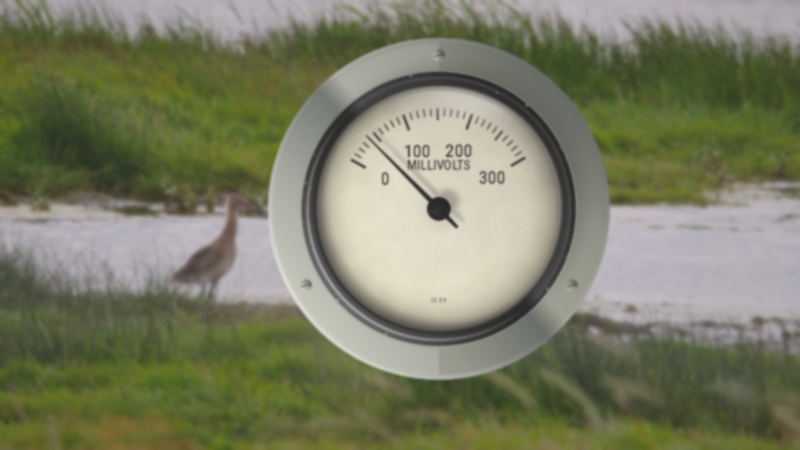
**40** mV
